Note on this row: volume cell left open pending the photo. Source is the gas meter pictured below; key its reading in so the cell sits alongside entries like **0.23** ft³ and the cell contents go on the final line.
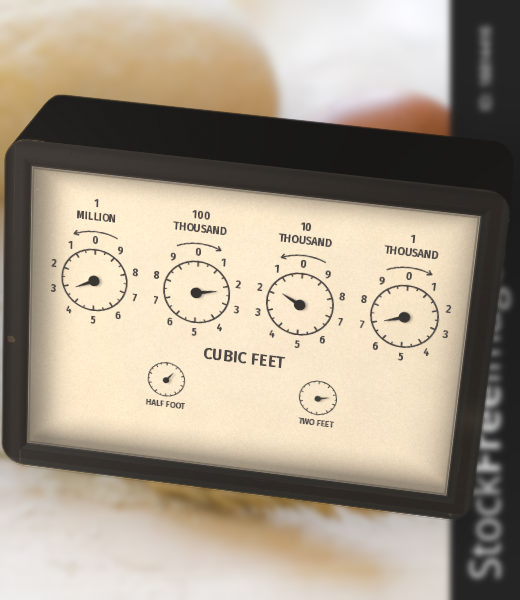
**321700** ft³
